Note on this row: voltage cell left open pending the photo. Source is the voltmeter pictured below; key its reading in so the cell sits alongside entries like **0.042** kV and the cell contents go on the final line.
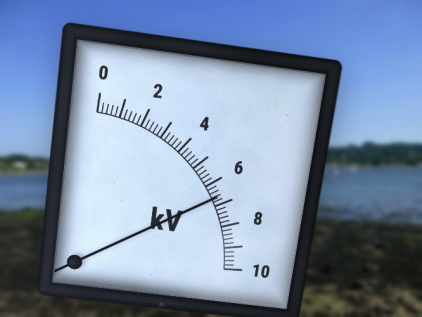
**6.6** kV
